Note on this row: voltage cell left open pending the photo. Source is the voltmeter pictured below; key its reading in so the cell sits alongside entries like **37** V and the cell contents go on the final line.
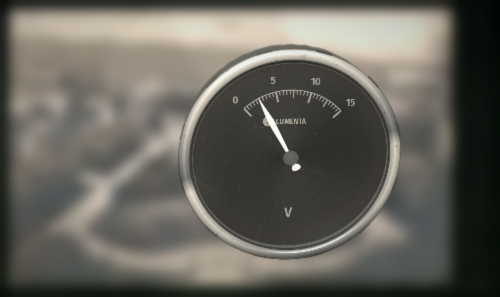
**2.5** V
